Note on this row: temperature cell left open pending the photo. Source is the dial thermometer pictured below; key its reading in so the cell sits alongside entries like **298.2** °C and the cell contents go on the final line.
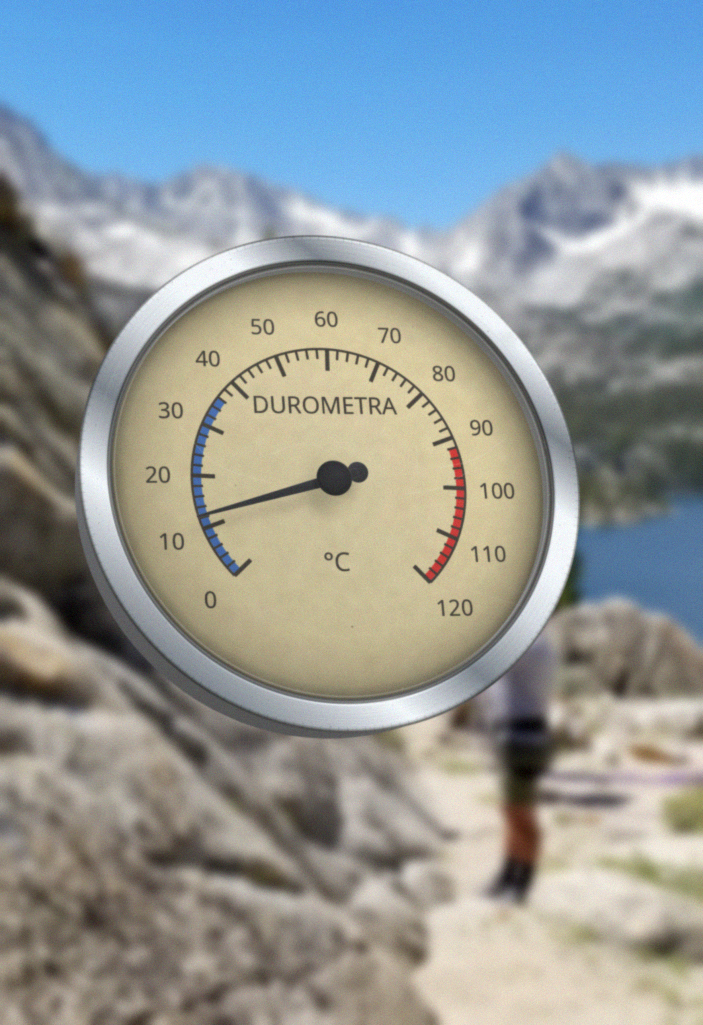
**12** °C
